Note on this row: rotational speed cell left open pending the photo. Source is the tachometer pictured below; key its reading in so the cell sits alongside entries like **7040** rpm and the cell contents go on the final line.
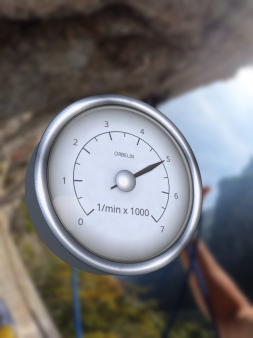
**5000** rpm
